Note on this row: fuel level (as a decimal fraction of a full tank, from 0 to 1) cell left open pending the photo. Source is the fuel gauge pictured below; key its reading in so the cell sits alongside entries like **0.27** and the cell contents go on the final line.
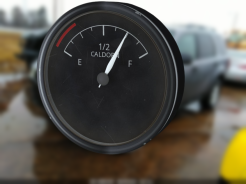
**0.75**
